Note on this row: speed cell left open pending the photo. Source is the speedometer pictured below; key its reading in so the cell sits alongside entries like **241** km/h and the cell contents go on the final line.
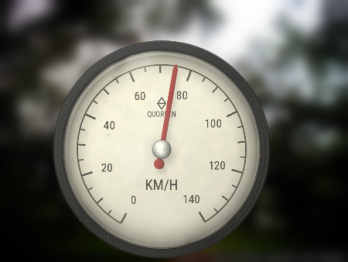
**75** km/h
